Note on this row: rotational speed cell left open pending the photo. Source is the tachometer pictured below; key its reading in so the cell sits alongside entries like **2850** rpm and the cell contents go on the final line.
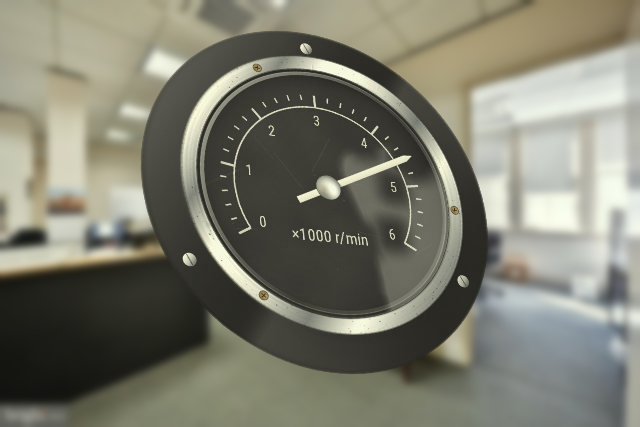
**4600** rpm
